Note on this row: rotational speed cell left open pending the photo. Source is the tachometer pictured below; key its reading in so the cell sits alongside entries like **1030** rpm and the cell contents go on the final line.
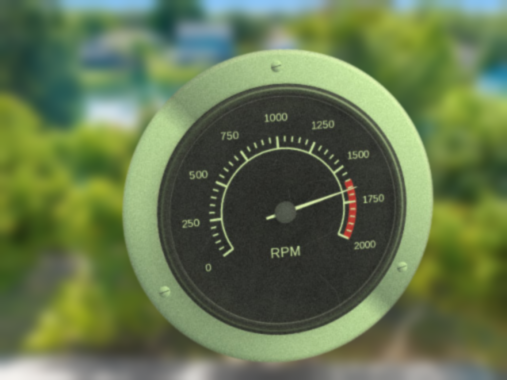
**1650** rpm
